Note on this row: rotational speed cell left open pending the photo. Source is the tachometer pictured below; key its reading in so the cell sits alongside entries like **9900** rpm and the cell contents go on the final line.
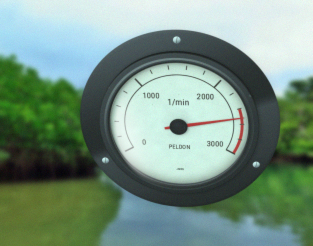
**2500** rpm
